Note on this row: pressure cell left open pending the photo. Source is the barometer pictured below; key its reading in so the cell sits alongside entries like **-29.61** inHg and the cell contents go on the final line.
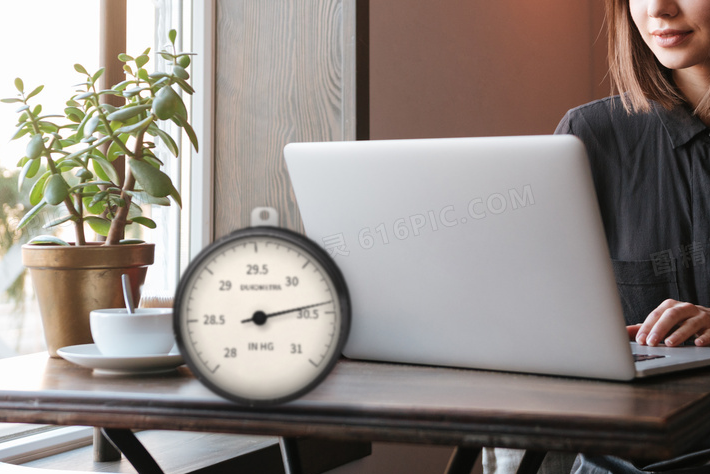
**30.4** inHg
